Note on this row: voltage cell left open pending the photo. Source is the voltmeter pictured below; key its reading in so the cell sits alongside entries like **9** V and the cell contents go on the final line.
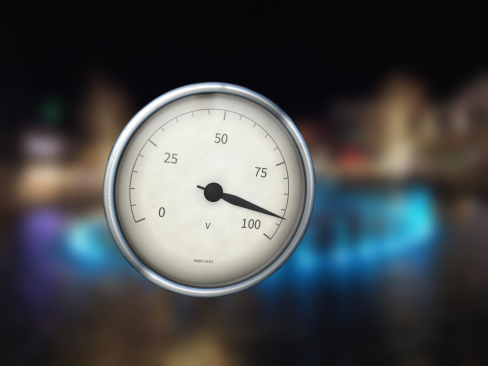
**92.5** V
